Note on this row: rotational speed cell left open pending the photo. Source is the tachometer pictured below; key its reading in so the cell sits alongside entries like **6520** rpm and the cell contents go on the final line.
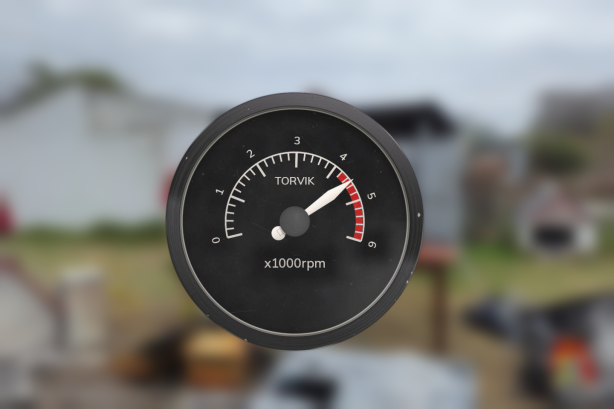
**4500** rpm
